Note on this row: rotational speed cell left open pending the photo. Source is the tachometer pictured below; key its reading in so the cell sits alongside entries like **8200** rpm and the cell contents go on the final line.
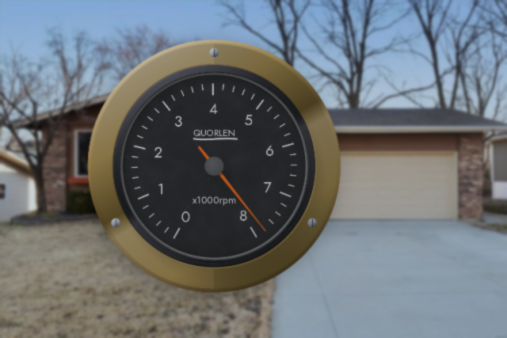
**7800** rpm
